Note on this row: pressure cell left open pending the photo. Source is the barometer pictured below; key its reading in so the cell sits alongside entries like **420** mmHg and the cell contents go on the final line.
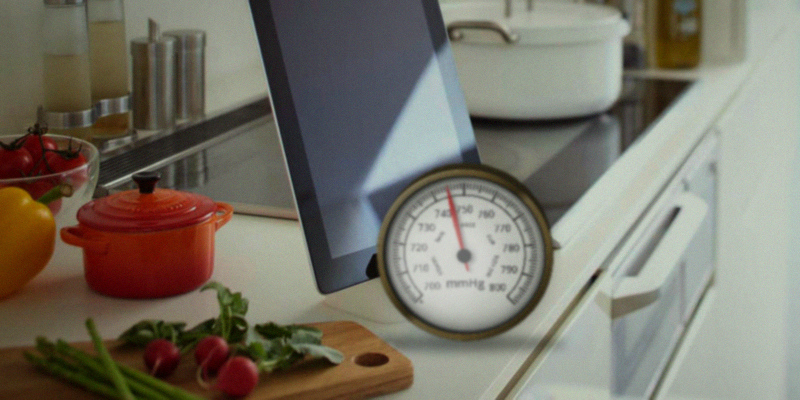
**745** mmHg
